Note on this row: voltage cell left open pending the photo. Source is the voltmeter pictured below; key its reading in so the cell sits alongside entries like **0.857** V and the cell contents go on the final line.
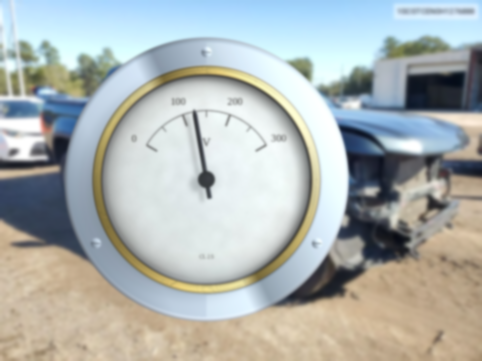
**125** V
